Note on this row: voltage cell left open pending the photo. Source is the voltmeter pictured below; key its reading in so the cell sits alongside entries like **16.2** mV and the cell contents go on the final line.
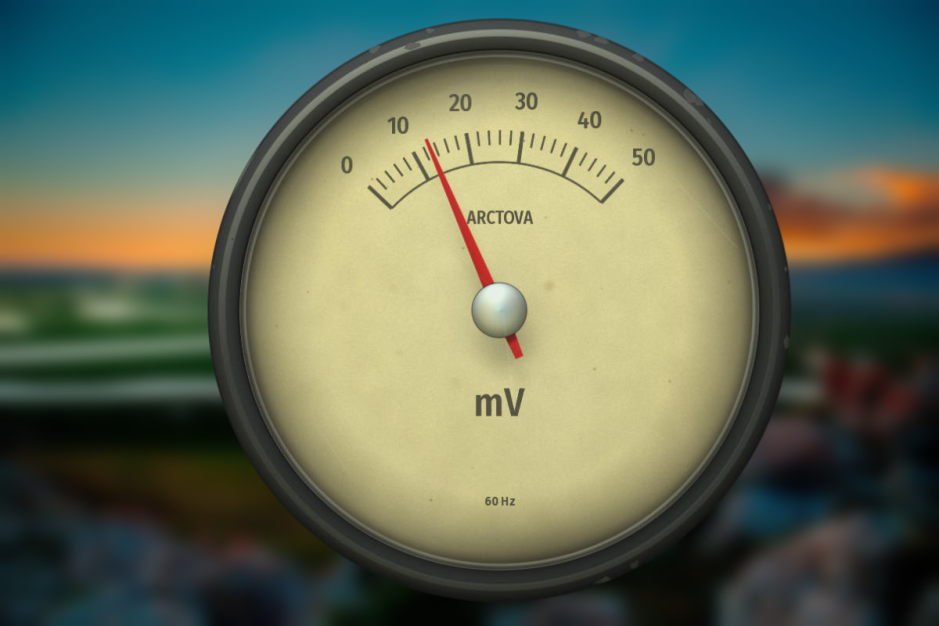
**13** mV
